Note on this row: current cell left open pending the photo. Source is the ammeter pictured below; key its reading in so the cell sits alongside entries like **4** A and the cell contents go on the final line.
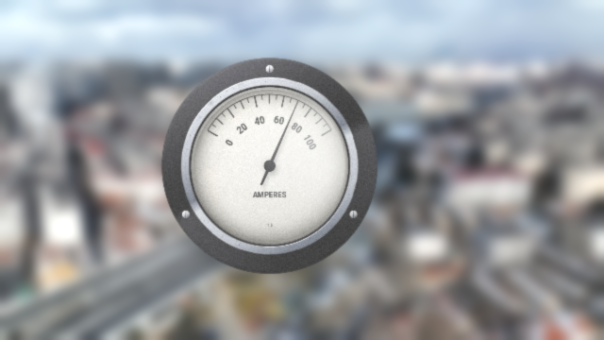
**70** A
